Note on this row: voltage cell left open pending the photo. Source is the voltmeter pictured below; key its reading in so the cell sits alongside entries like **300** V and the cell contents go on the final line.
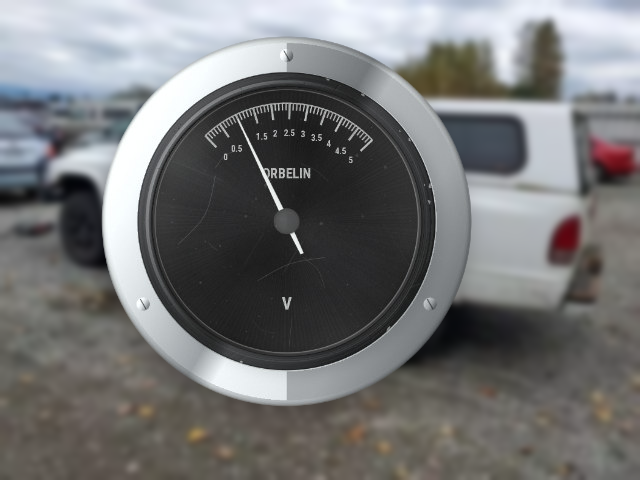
**1** V
